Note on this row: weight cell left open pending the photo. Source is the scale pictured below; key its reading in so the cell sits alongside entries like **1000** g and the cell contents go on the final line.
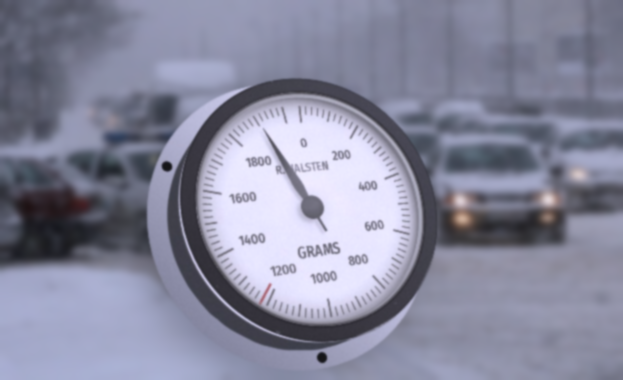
**1900** g
